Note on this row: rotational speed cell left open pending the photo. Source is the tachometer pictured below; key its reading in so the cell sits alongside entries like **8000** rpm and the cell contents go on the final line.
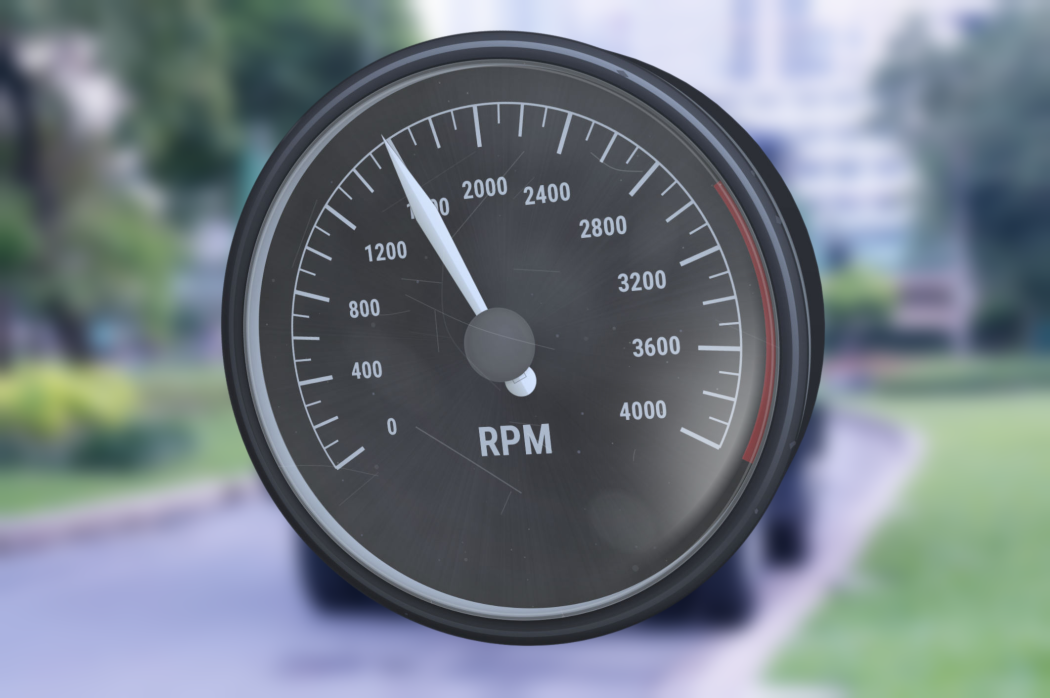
**1600** rpm
